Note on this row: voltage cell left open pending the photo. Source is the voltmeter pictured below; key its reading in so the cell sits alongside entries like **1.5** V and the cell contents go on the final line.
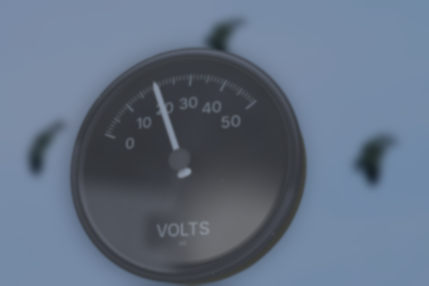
**20** V
